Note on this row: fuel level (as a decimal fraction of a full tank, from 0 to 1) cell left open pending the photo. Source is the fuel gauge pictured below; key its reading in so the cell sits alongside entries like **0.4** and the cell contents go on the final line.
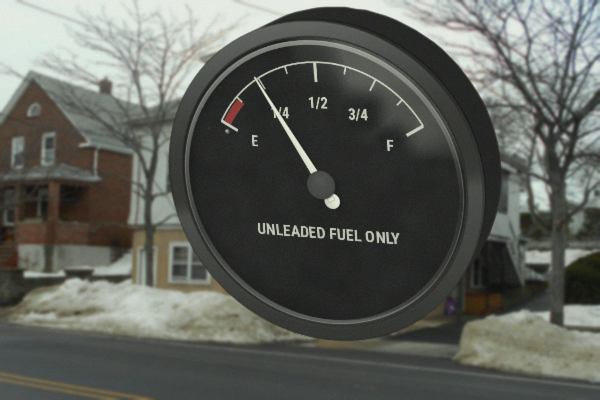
**0.25**
